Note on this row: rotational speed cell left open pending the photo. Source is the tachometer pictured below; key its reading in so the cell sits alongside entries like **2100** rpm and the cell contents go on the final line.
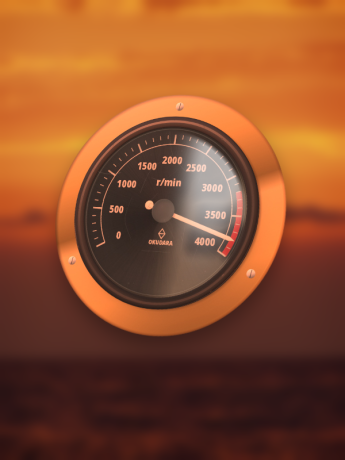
**3800** rpm
